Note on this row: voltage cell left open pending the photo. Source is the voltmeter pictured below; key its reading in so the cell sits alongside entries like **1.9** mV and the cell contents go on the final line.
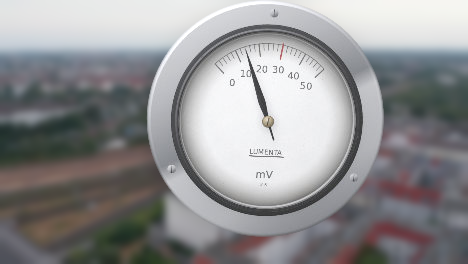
**14** mV
